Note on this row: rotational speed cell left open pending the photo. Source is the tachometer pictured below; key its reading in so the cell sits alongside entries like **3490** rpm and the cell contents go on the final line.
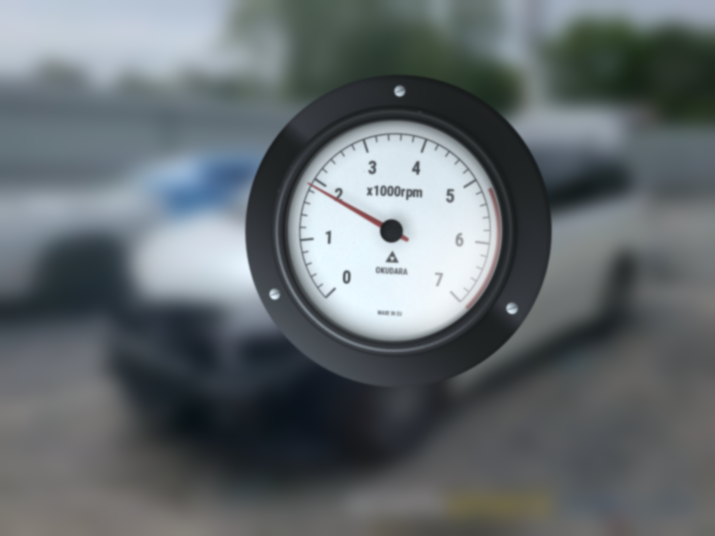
**1900** rpm
